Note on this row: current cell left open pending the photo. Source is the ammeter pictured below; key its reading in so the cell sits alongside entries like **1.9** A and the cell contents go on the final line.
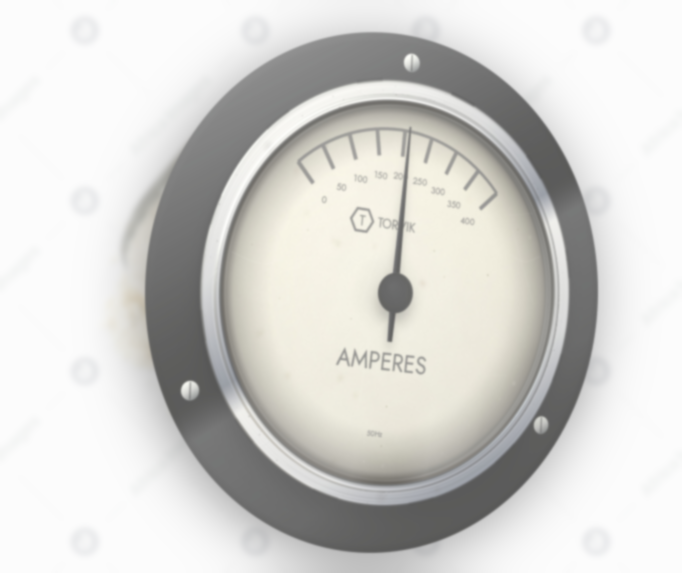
**200** A
